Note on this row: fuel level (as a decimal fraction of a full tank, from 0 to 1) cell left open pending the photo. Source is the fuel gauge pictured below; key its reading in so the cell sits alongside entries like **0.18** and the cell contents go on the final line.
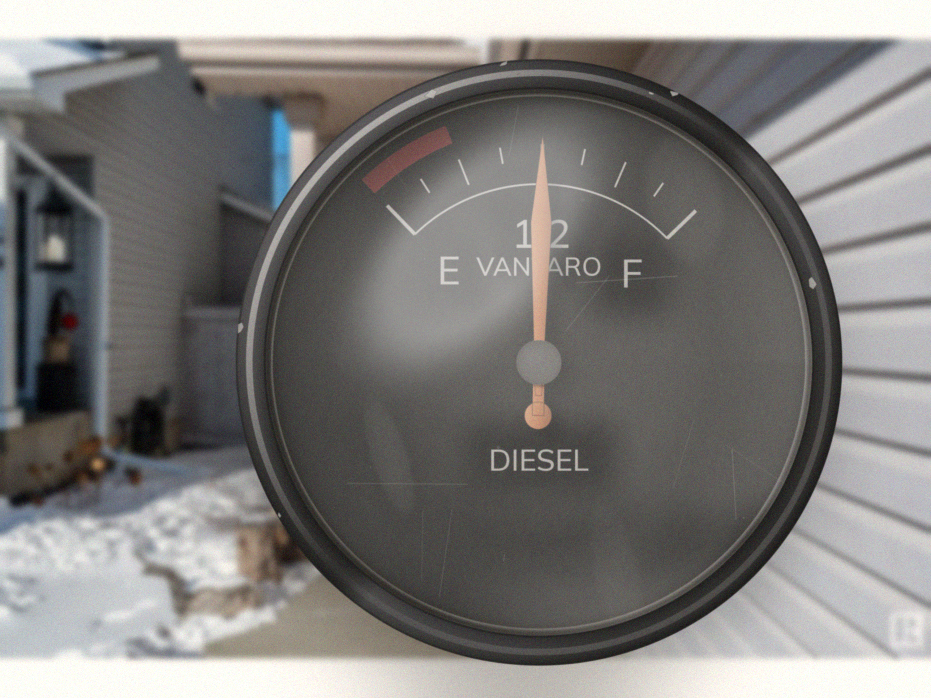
**0.5**
